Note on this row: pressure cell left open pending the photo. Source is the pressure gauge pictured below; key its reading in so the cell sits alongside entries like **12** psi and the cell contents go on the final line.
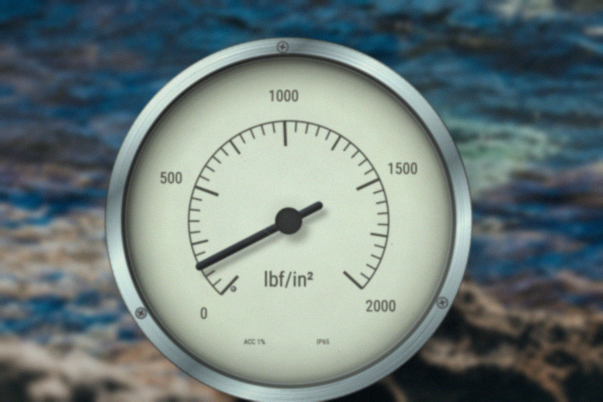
**150** psi
